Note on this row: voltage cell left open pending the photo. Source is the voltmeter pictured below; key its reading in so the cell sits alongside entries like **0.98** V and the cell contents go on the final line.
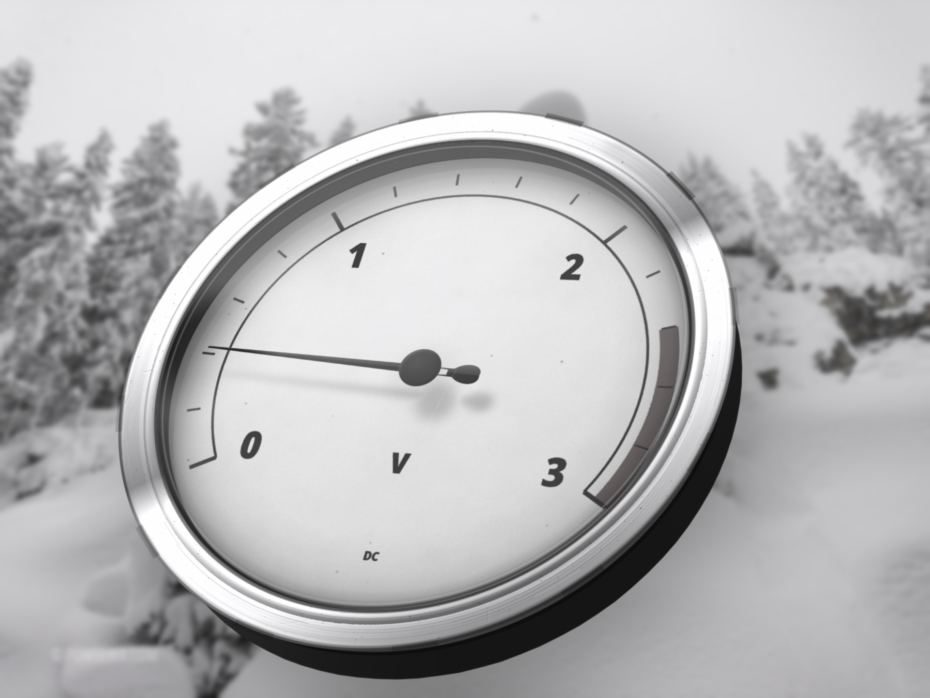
**0.4** V
